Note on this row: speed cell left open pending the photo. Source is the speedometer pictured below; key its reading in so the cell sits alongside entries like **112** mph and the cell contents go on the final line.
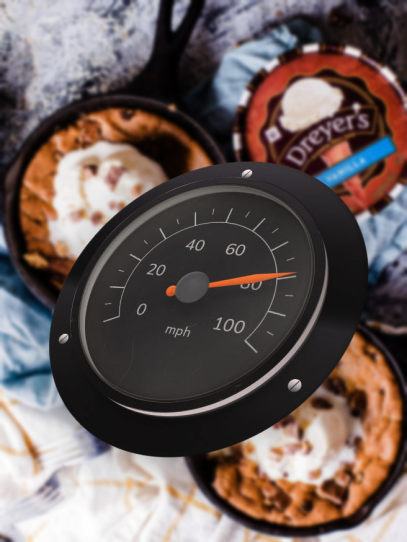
**80** mph
